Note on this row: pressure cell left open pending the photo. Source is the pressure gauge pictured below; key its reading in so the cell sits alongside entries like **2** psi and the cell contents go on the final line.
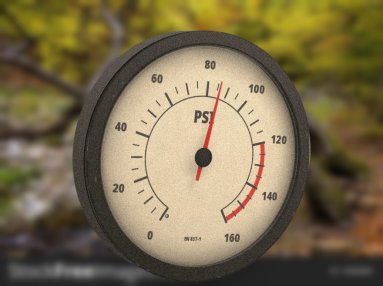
**85** psi
